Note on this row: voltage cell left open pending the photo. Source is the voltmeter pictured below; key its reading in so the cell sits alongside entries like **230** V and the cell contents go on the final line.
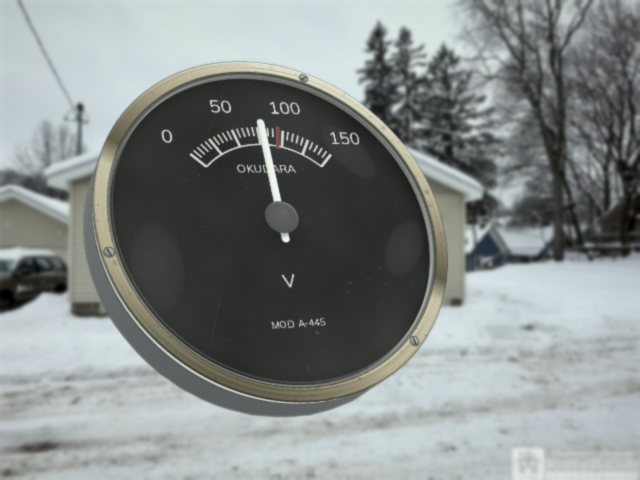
**75** V
